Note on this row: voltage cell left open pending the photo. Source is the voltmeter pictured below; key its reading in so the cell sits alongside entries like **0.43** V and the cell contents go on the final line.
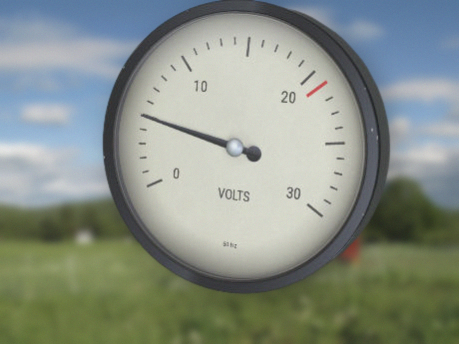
**5** V
